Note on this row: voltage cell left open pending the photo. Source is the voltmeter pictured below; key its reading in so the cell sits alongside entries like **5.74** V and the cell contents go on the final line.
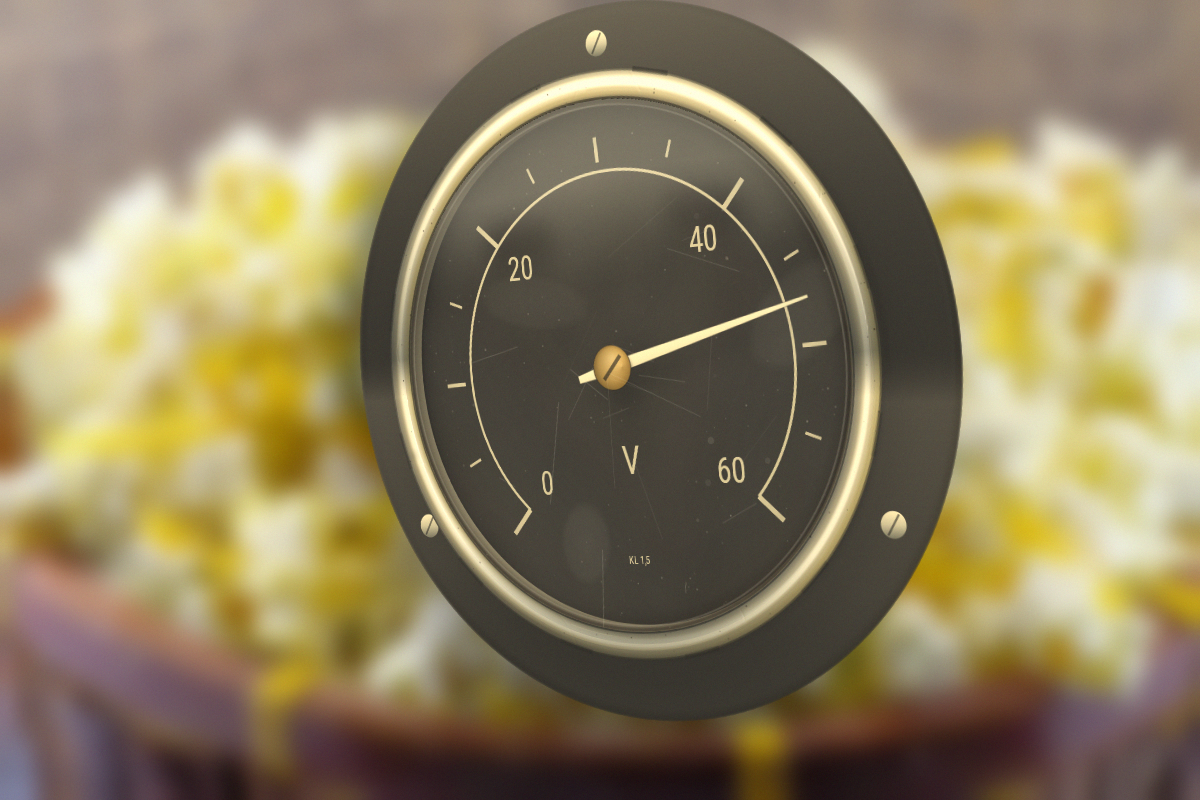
**47.5** V
